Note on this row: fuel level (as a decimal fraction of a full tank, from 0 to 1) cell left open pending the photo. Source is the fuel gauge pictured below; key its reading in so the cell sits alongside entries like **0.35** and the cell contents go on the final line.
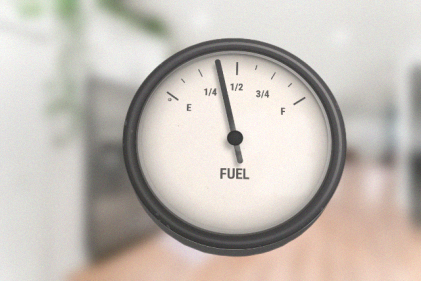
**0.375**
